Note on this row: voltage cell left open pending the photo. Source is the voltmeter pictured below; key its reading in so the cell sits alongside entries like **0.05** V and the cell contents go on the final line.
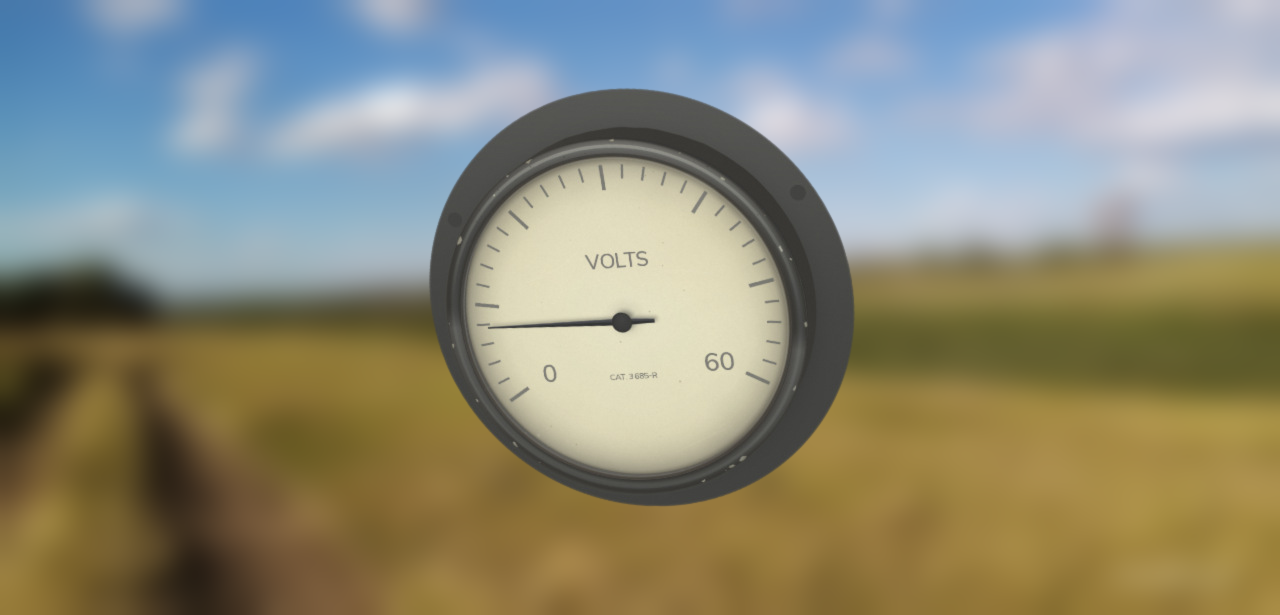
**8** V
